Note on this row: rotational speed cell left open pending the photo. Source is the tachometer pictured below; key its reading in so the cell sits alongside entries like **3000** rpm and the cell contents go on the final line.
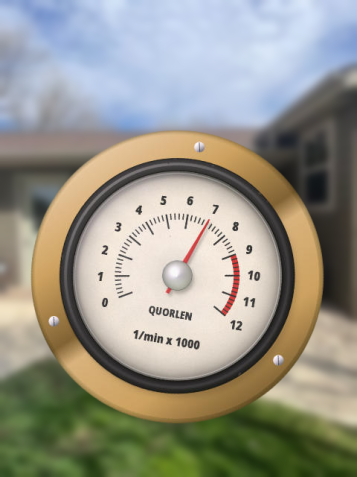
**7000** rpm
